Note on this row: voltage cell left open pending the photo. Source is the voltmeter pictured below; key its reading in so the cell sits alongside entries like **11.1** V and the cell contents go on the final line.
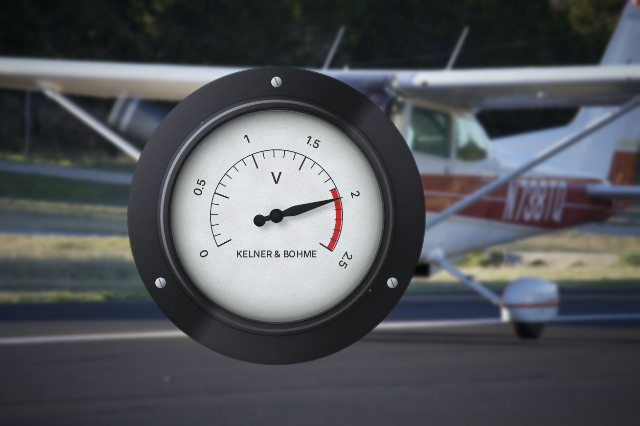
**2** V
